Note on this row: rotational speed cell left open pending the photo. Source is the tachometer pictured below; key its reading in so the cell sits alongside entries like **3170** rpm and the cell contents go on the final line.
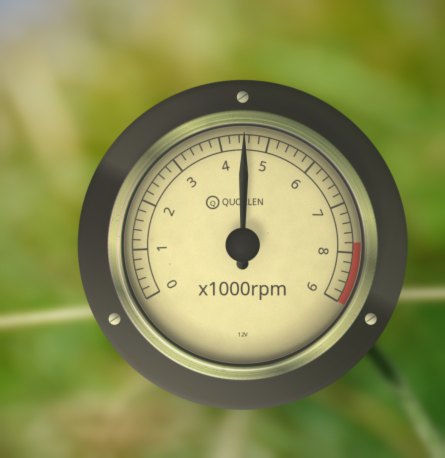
**4500** rpm
